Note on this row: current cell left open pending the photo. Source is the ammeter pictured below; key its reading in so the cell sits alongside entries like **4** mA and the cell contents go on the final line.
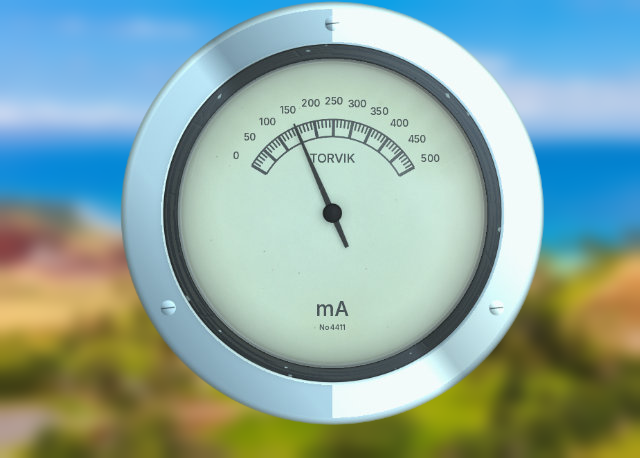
**150** mA
